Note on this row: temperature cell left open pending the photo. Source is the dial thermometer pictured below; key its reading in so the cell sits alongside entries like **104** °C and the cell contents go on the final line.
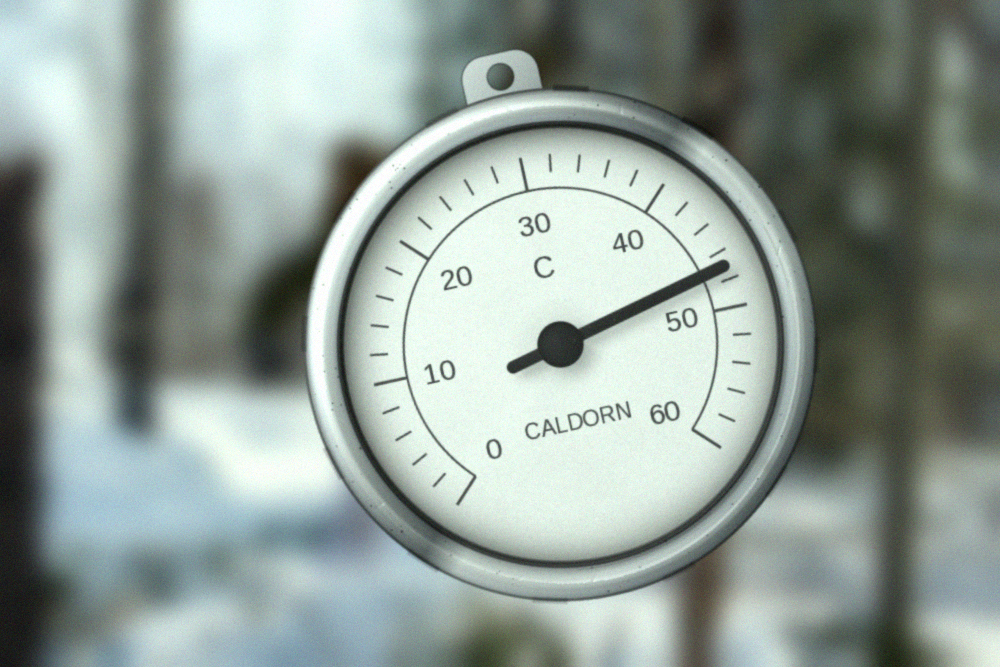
**47** °C
